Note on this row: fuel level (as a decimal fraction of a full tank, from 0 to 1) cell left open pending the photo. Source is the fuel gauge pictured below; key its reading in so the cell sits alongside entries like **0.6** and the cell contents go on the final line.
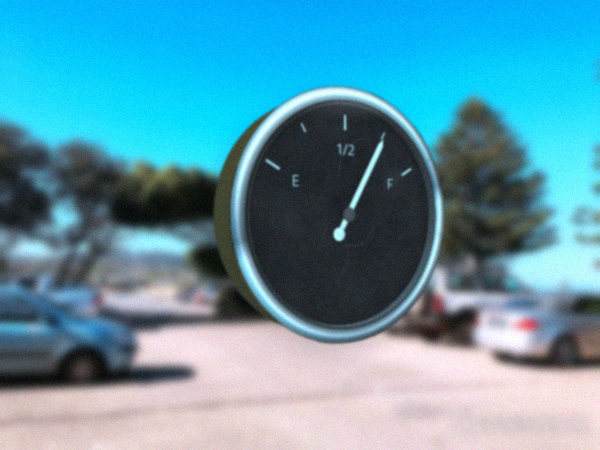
**0.75**
